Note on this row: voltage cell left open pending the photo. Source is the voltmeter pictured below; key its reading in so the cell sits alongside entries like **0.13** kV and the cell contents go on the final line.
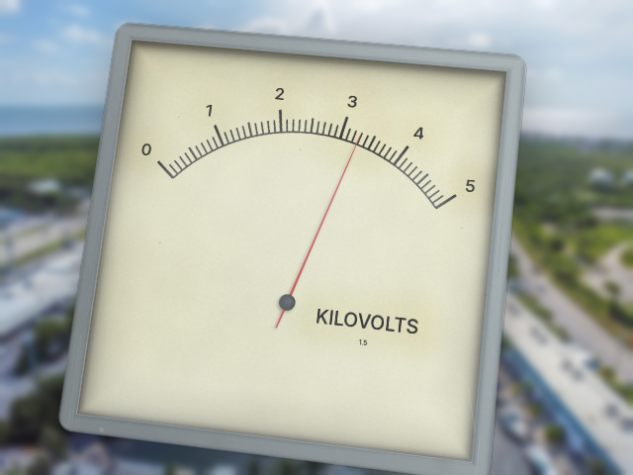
**3.3** kV
